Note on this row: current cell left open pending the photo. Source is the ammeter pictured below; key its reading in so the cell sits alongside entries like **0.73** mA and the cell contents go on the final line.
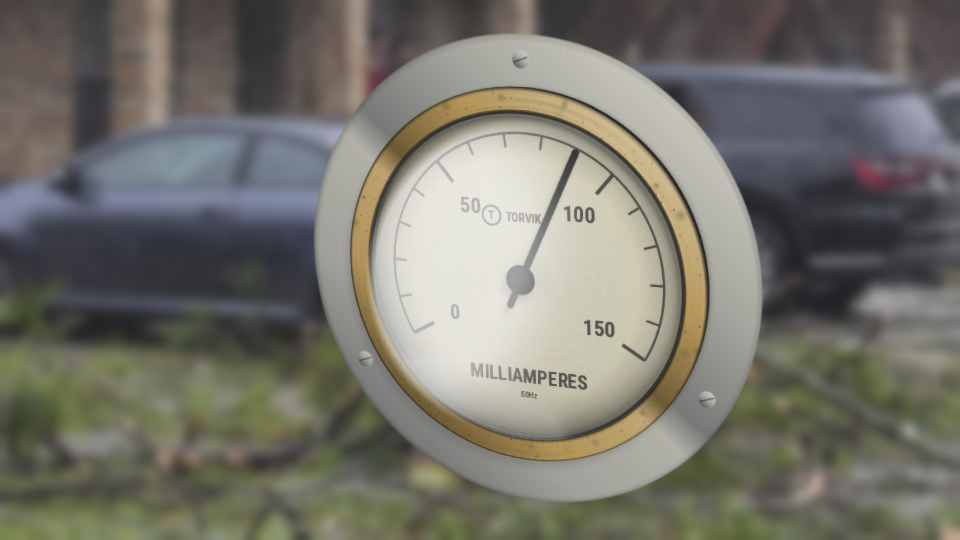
**90** mA
